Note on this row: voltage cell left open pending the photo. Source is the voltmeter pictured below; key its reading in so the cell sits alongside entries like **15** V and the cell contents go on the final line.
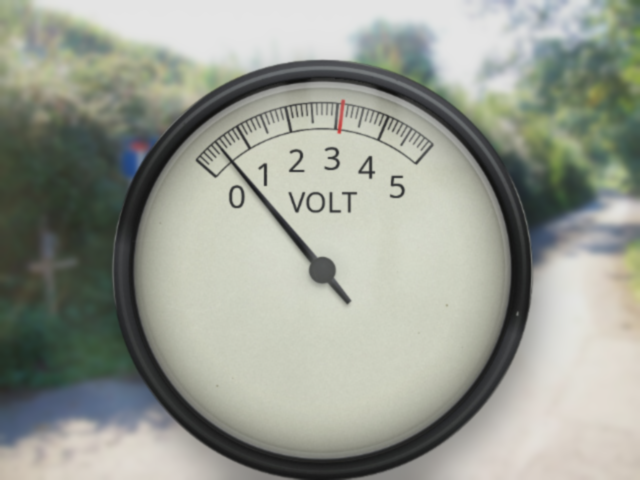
**0.5** V
